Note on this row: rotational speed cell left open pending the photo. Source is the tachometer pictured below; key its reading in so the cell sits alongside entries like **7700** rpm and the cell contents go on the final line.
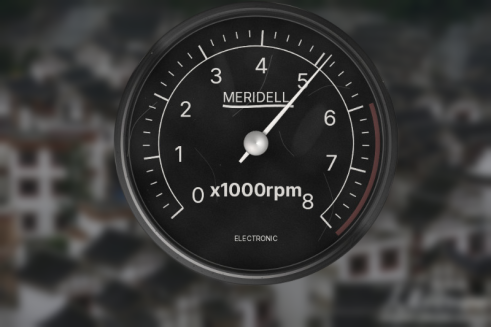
**5100** rpm
